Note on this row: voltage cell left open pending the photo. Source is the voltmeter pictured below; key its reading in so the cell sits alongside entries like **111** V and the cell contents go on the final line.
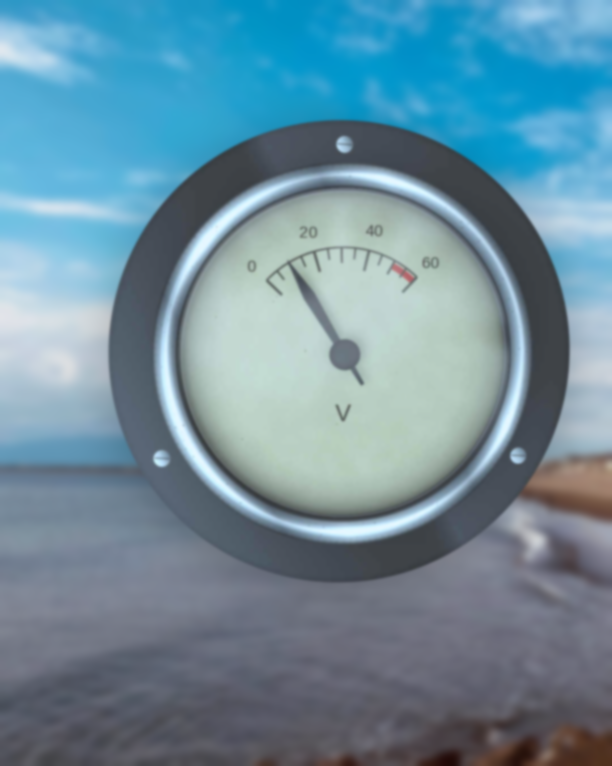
**10** V
